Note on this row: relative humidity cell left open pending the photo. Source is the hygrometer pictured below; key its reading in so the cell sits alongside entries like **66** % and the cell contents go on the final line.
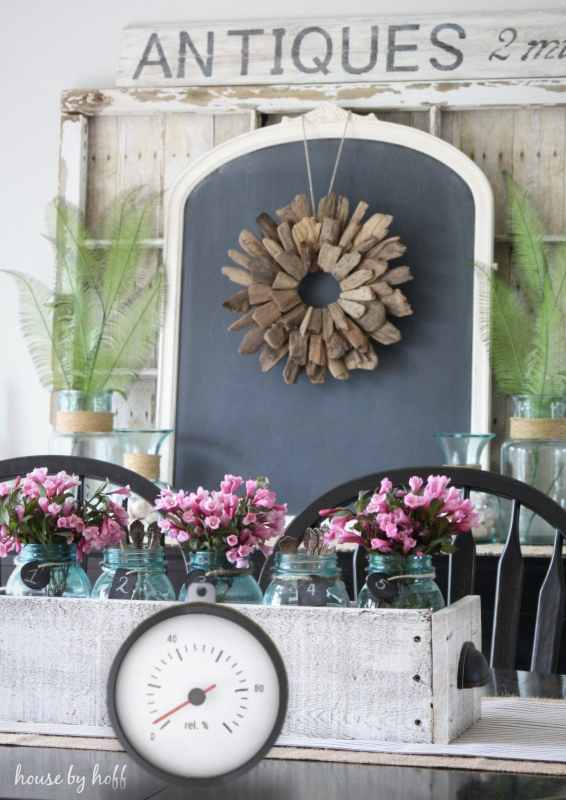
**4** %
